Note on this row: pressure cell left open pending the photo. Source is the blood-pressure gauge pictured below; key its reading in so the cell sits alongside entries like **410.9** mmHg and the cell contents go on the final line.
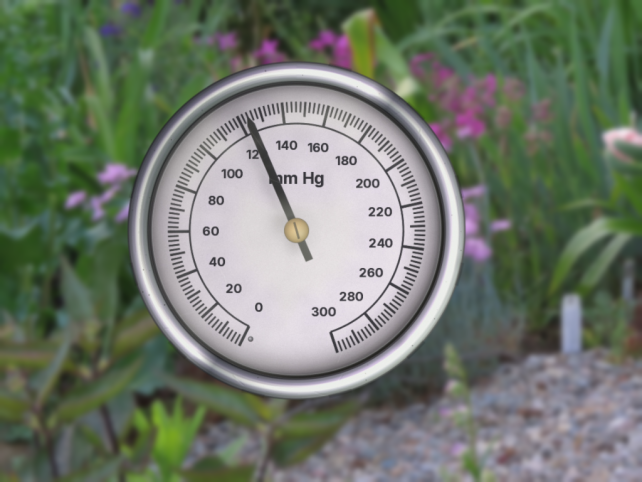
**124** mmHg
